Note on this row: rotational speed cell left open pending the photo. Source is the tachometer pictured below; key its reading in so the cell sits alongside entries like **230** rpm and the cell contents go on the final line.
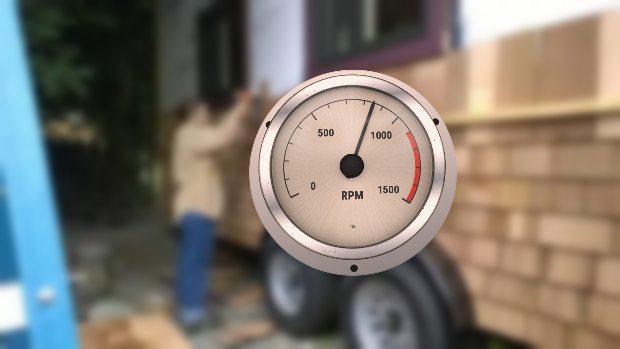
**850** rpm
